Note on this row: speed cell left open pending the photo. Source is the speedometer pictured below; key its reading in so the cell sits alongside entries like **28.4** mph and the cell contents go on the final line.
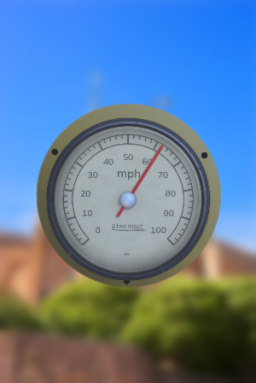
**62** mph
